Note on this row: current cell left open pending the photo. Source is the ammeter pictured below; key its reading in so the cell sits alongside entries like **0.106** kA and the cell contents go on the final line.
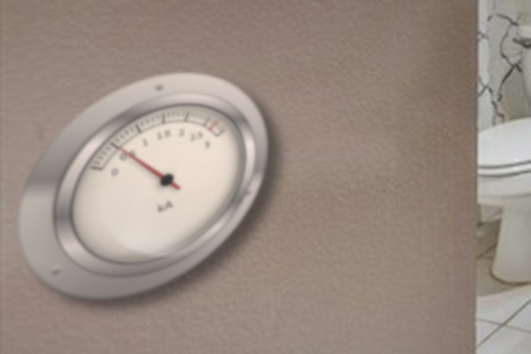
**0.5** kA
